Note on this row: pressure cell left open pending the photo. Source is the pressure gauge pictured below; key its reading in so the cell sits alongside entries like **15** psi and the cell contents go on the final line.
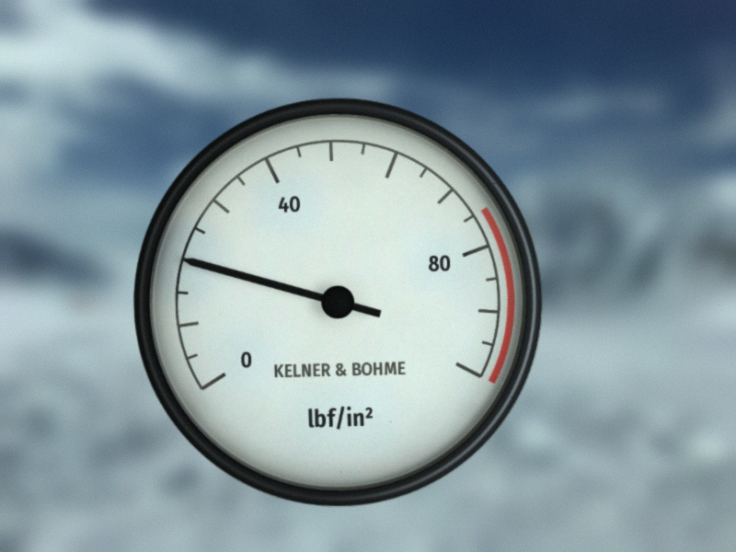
**20** psi
